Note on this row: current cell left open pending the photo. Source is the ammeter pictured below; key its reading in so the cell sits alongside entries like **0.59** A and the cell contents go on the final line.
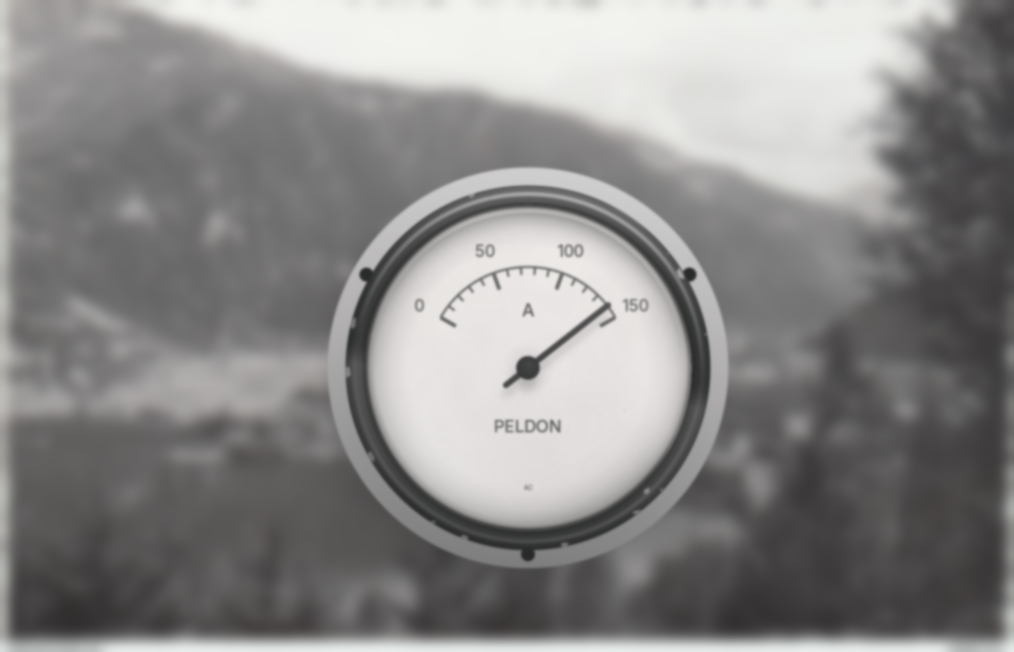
**140** A
